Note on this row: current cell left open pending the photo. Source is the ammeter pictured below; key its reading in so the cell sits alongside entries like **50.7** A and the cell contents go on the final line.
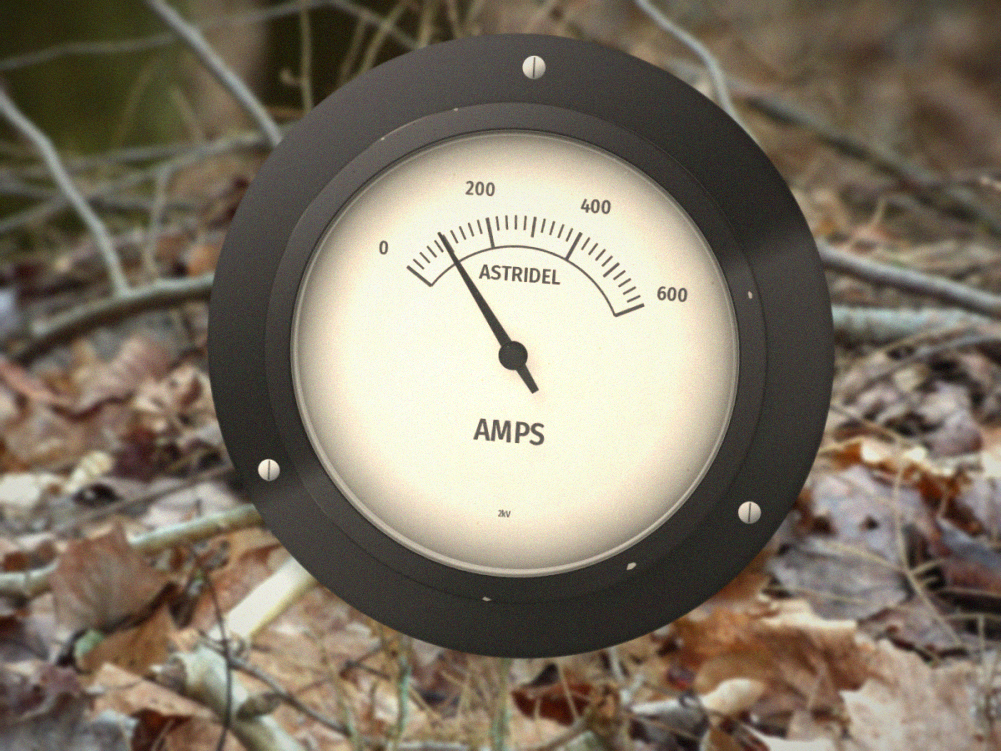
**100** A
